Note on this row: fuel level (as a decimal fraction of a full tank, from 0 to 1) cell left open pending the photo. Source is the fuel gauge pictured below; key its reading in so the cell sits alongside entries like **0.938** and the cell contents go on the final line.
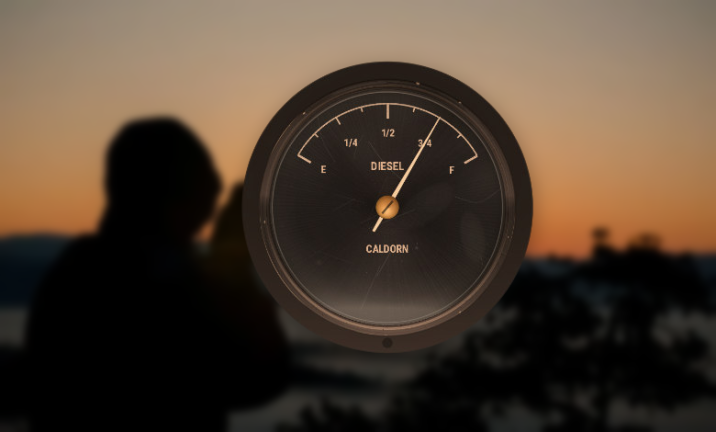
**0.75**
